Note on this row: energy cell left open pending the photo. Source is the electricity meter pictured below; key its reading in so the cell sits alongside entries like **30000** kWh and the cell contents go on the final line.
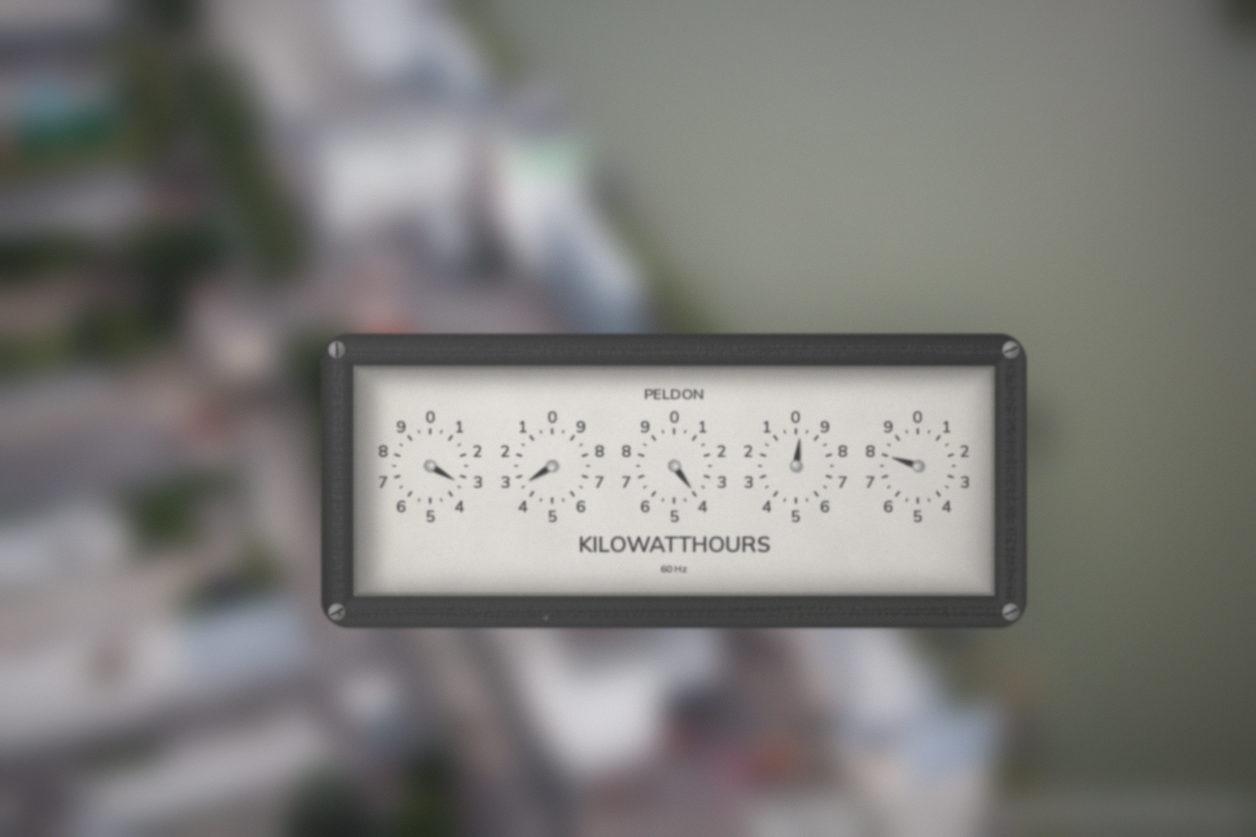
**33398** kWh
